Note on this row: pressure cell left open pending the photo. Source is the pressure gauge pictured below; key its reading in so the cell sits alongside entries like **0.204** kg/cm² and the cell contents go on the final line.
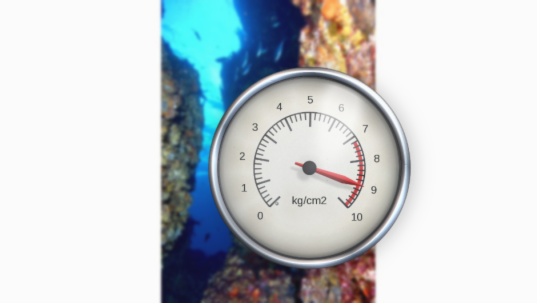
**9** kg/cm²
